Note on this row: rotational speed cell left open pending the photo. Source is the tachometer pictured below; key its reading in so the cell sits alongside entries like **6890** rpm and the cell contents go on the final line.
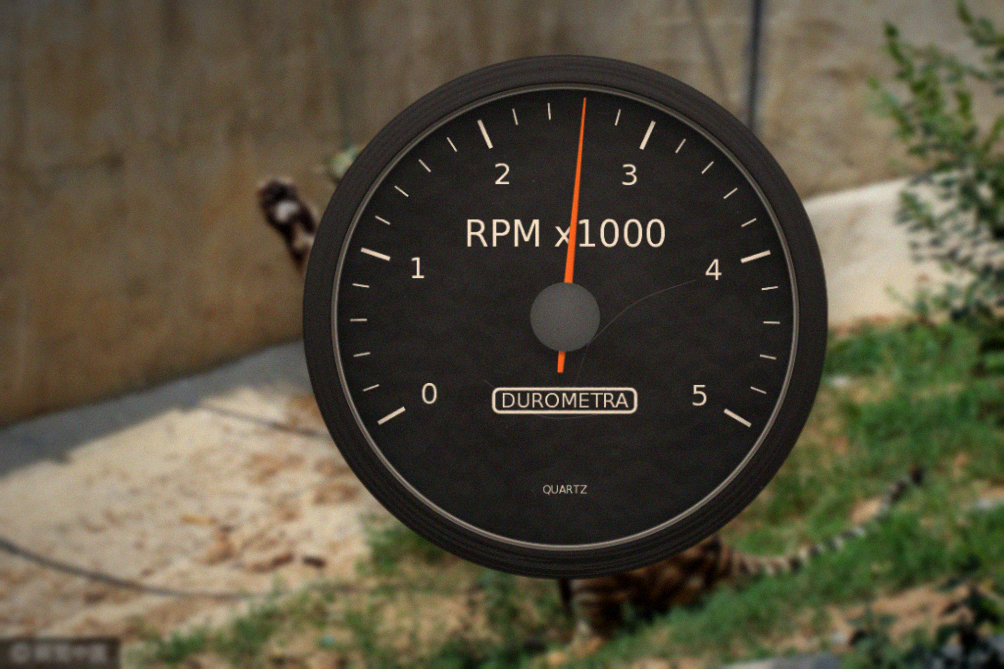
**2600** rpm
